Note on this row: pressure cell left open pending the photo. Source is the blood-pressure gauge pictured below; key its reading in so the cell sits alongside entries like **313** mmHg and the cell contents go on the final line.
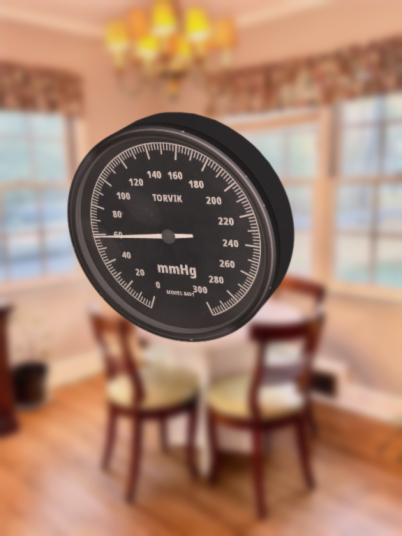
**60** mmHg
